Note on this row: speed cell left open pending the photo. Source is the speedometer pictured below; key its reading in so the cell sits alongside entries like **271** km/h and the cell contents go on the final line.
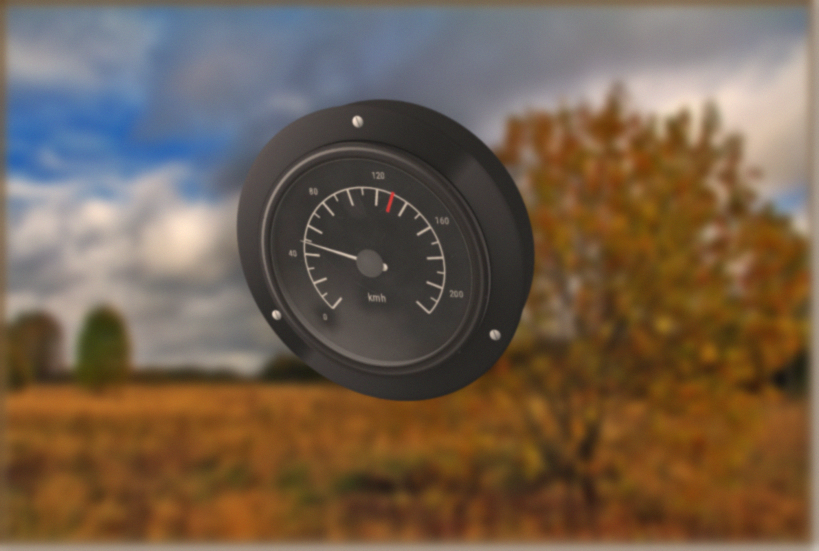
**50** km/h
